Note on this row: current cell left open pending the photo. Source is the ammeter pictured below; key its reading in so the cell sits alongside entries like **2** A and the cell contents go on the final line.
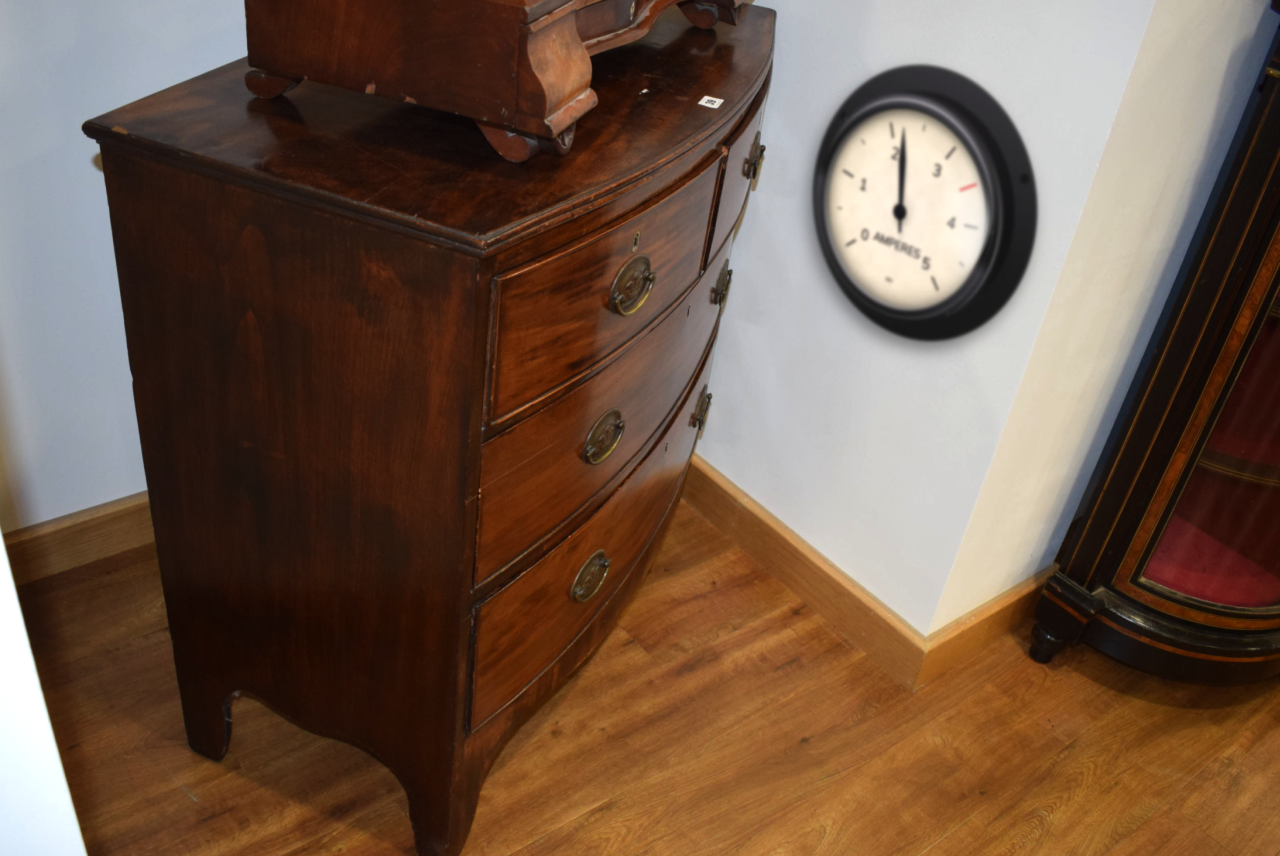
**2.25** A
